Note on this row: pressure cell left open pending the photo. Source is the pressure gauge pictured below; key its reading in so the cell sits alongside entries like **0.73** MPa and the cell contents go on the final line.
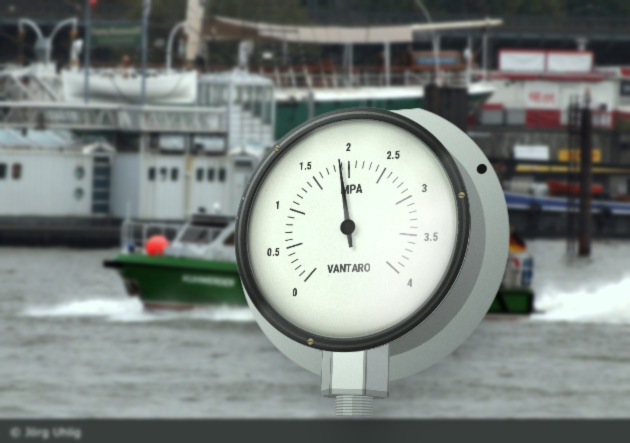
**1.9** MPa
